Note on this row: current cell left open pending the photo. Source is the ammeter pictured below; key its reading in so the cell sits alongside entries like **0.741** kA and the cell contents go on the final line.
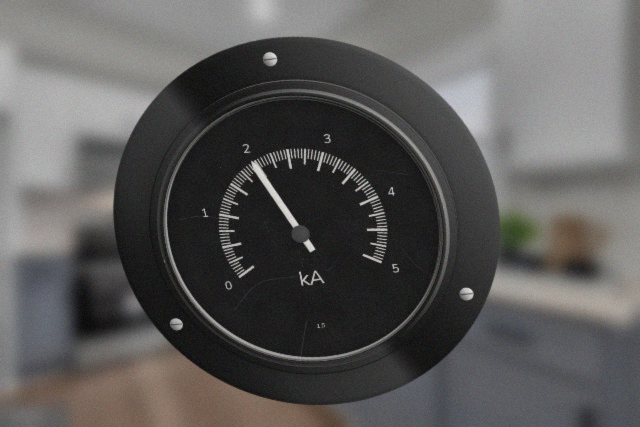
**2** kA
